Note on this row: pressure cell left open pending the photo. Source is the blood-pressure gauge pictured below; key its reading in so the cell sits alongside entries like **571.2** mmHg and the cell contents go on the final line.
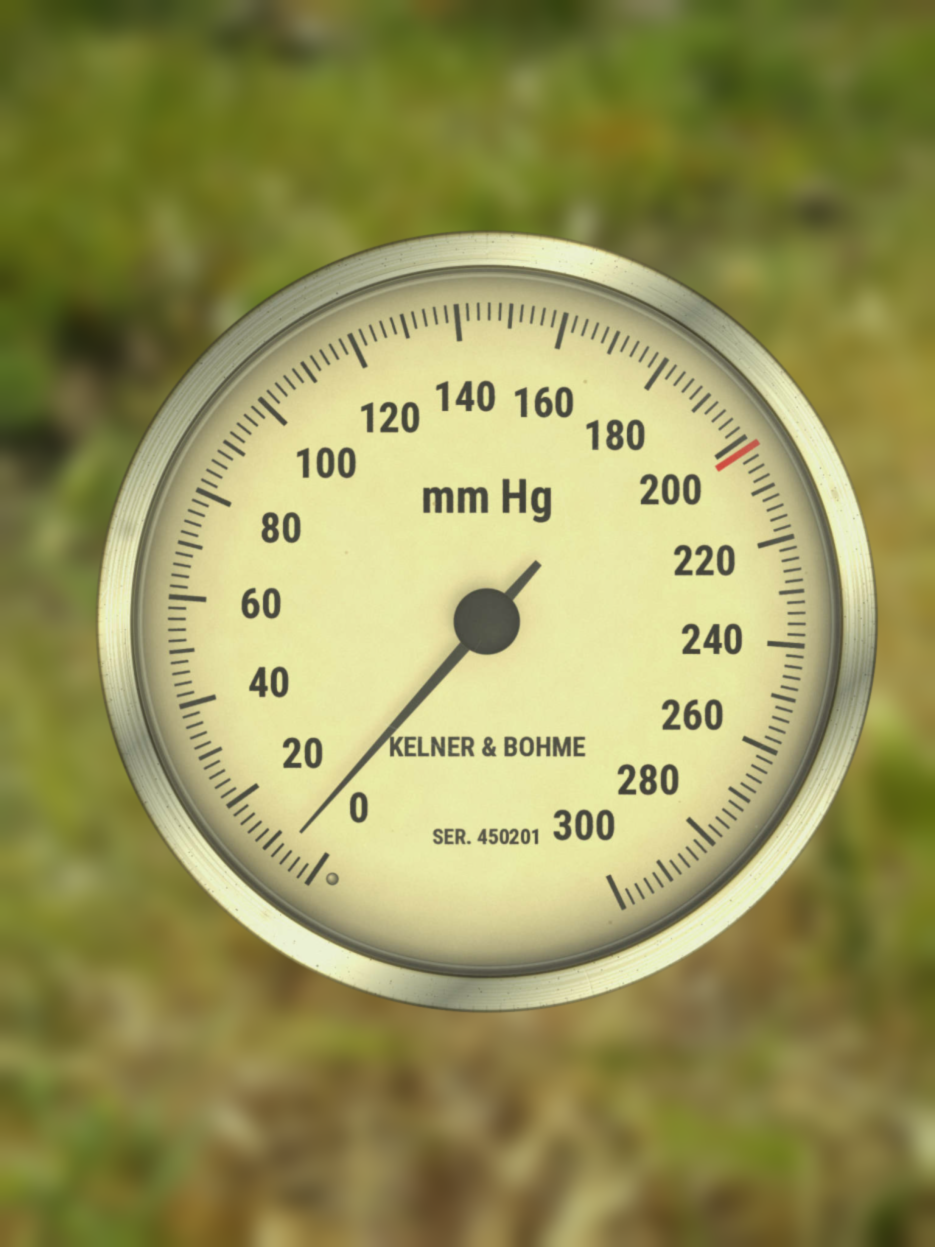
**7** mmHg
